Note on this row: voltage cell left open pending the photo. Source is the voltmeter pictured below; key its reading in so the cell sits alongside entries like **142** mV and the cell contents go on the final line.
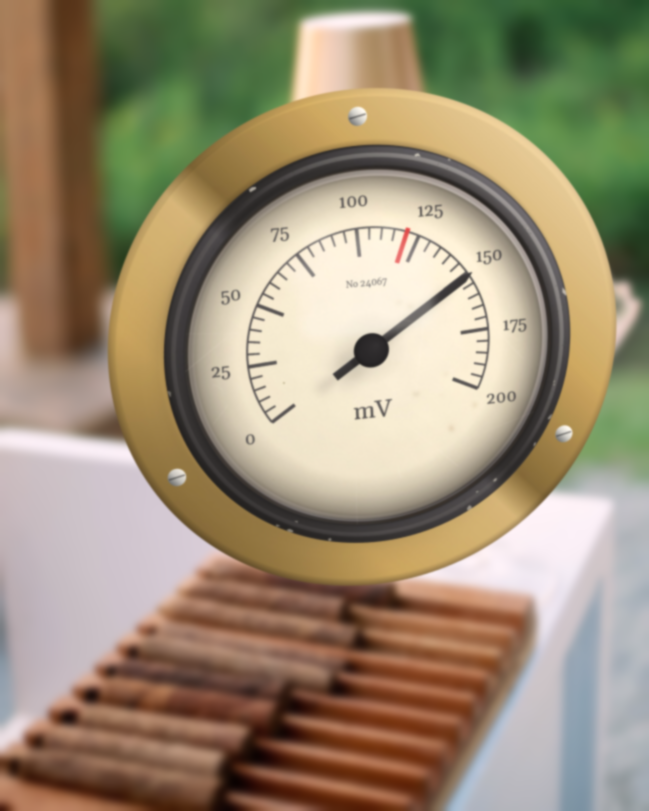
**150** mV
